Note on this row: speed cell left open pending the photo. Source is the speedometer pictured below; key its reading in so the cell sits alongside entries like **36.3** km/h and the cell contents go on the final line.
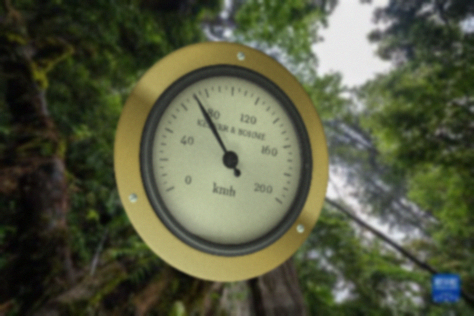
**70** km/h
